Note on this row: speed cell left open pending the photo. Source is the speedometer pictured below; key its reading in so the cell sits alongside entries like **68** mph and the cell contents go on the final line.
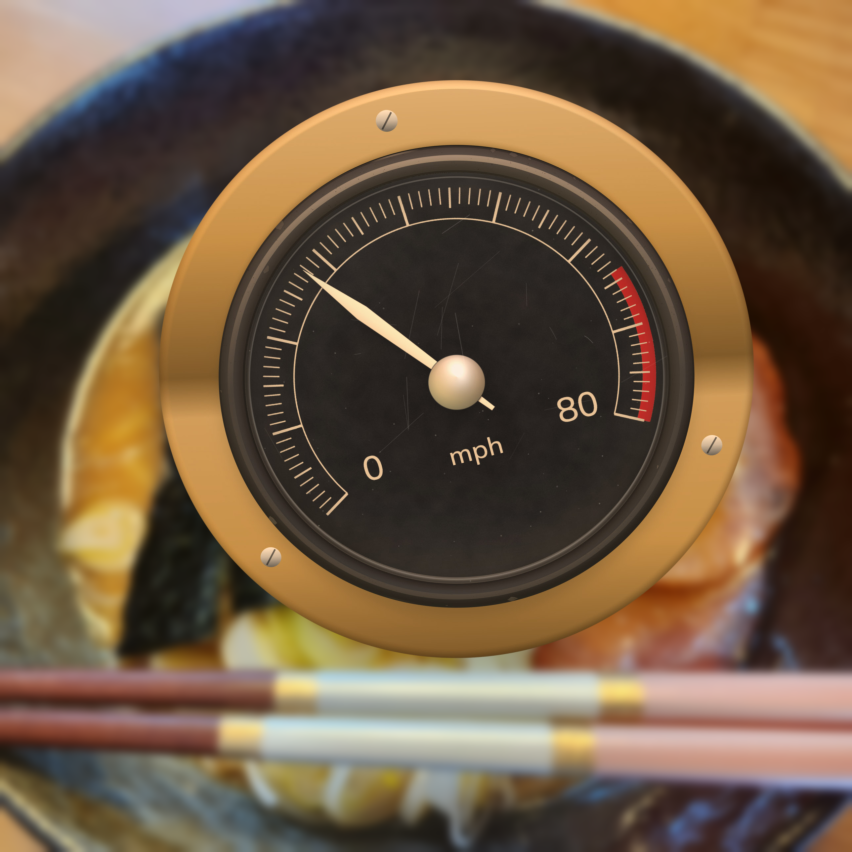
**28** mph
